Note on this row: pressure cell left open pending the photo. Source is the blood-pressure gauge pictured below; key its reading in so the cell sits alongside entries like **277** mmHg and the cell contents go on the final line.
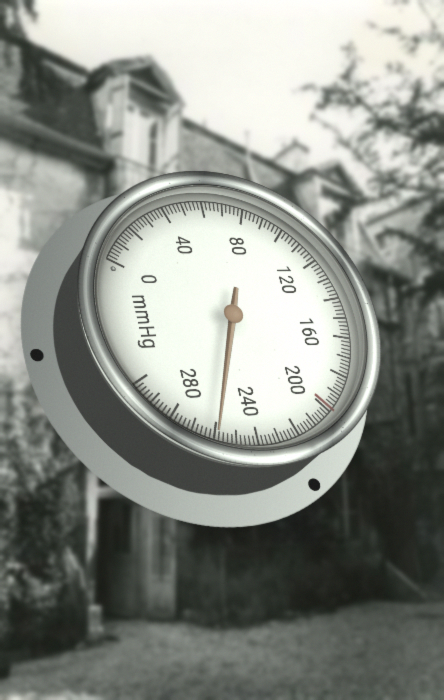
**260** mmHg
